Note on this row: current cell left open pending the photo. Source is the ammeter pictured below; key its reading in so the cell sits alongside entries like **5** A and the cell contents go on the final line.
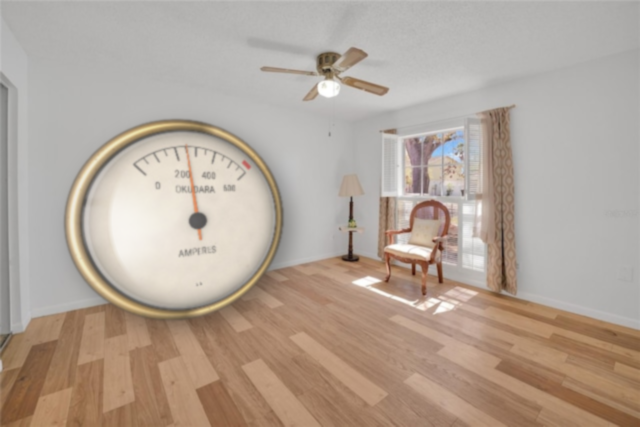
**250** A
